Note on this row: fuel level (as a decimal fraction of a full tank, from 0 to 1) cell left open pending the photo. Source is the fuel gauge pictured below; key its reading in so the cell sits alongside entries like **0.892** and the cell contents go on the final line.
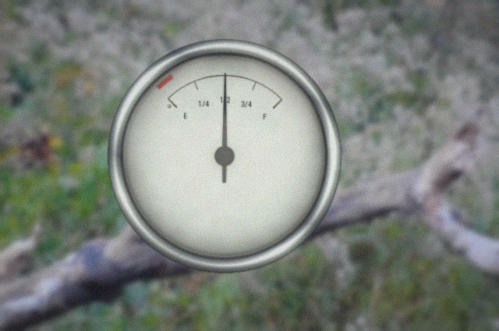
**0.5**
